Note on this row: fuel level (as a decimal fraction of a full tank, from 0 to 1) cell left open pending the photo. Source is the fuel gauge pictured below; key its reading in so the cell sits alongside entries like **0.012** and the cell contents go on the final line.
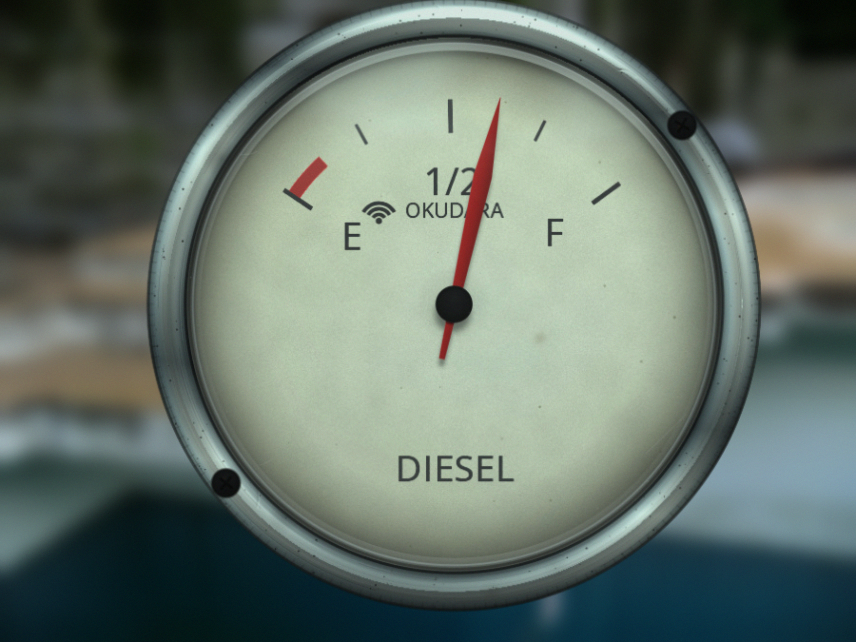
**0.625**
